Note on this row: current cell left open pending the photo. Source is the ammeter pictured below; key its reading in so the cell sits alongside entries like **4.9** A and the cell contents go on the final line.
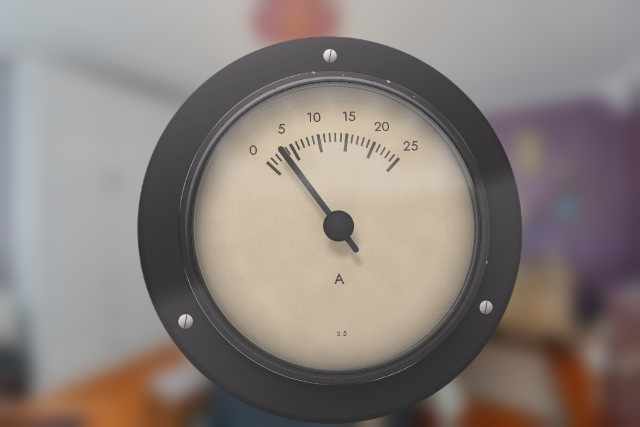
**3** A
